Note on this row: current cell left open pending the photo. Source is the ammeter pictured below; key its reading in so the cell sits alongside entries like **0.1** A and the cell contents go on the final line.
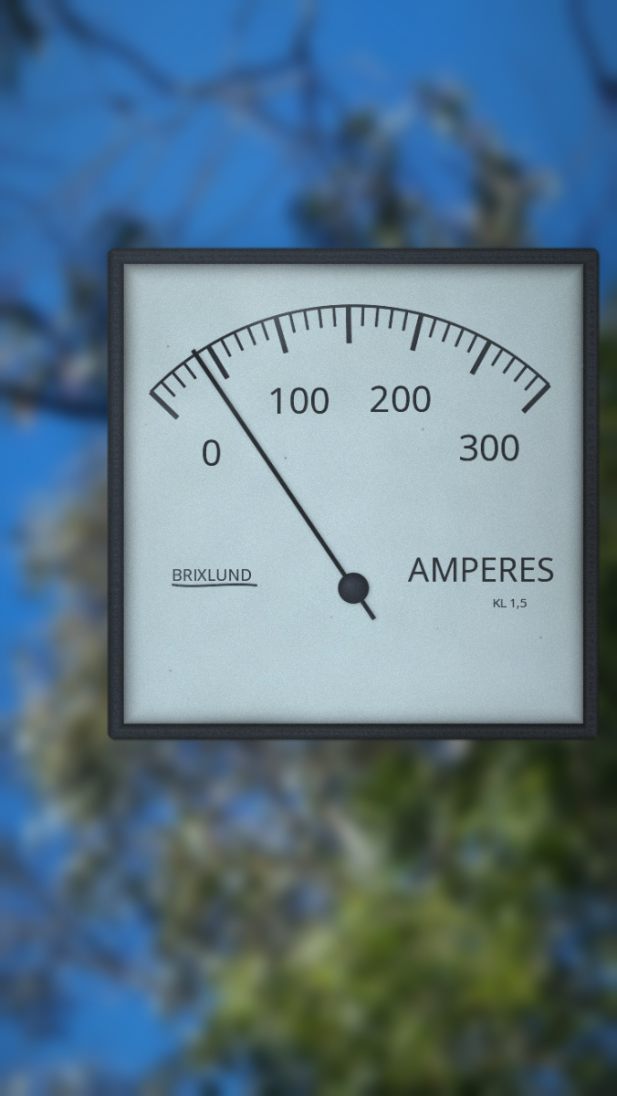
**40** A
